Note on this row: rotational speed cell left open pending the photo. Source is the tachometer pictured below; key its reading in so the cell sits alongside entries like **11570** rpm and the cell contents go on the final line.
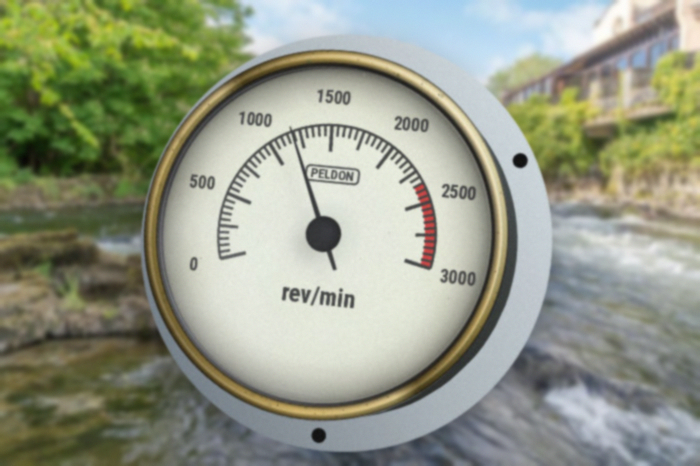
**1200** rpm
